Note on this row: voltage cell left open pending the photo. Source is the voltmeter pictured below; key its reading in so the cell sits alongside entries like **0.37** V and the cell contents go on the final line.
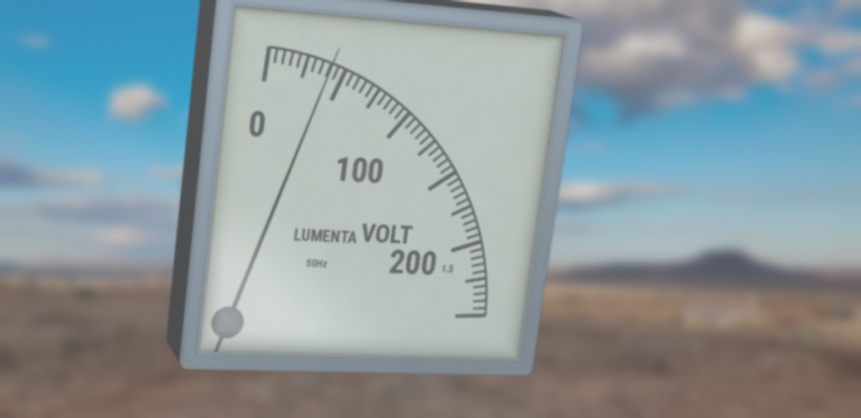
**40** V
